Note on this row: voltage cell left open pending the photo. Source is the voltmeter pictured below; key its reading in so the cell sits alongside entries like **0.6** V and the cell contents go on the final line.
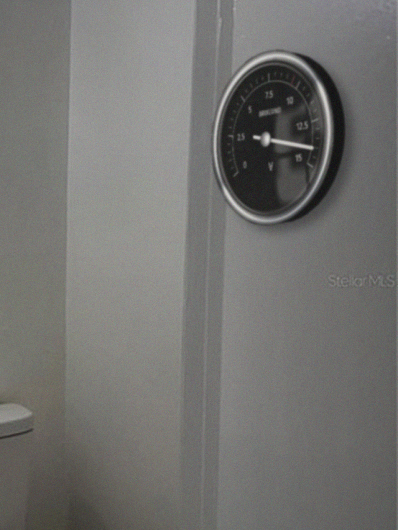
**14** V
